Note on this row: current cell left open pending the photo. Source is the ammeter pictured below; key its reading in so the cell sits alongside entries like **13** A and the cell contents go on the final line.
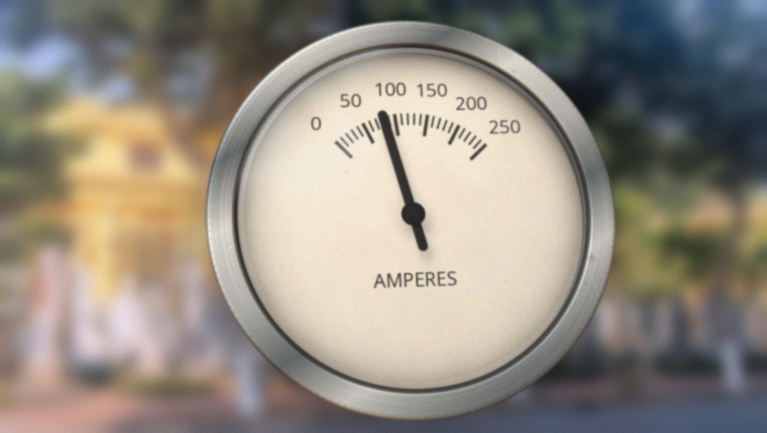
**80** A
